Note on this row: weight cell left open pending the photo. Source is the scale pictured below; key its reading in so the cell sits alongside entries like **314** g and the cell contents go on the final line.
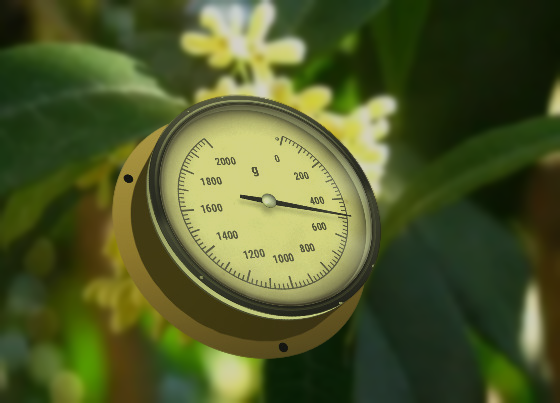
**500** g
